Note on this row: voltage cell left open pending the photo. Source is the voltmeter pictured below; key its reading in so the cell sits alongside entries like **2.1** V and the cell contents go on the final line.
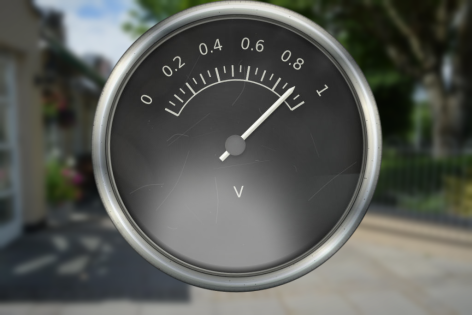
**0.9** V
